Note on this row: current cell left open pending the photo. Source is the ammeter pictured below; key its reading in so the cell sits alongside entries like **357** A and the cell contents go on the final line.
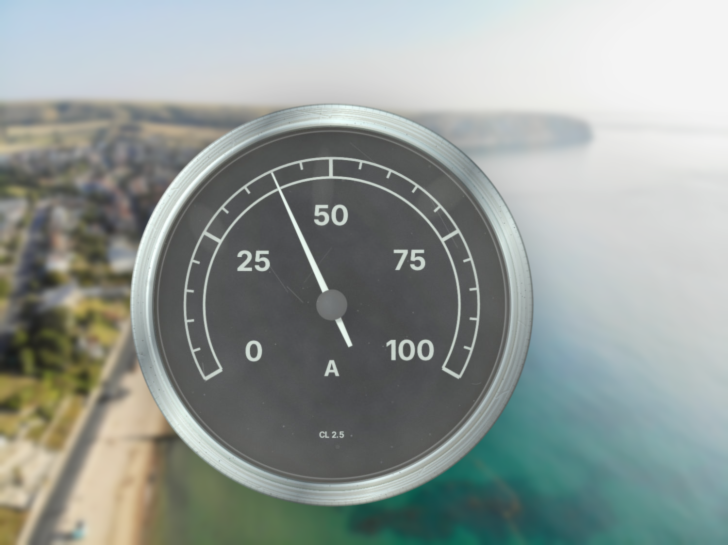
**40** A
